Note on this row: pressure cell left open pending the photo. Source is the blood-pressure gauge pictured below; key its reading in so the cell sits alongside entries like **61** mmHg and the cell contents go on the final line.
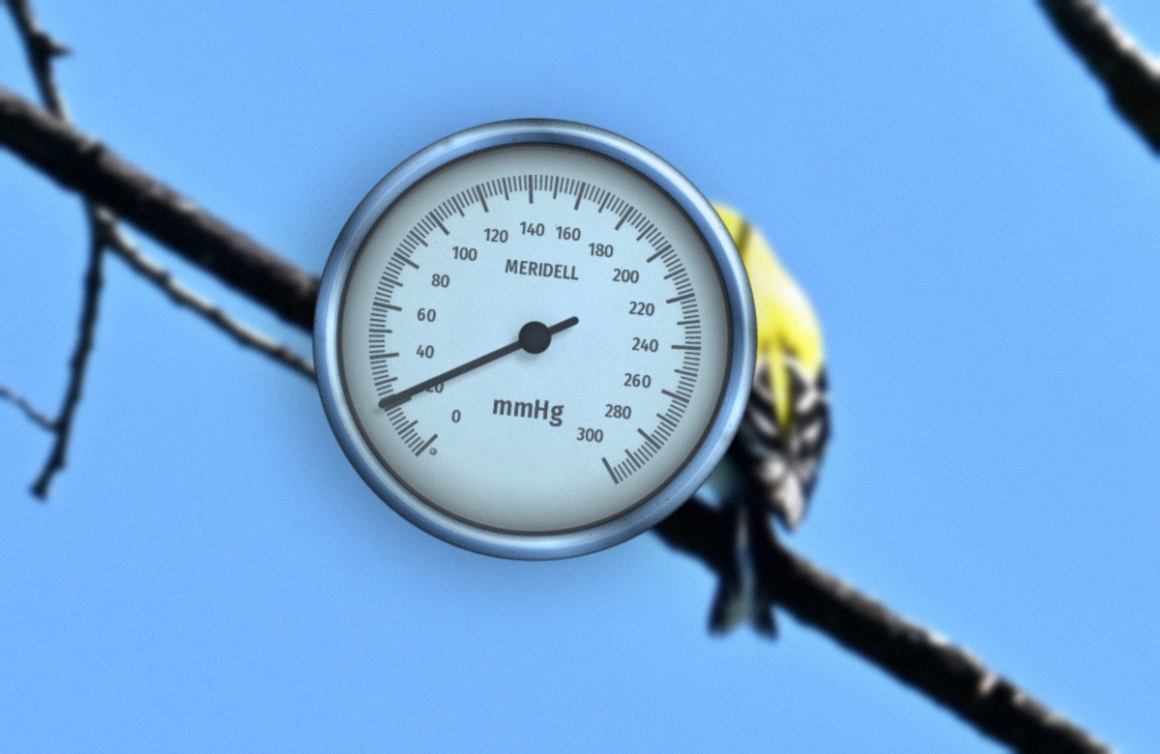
**22** mmHg
